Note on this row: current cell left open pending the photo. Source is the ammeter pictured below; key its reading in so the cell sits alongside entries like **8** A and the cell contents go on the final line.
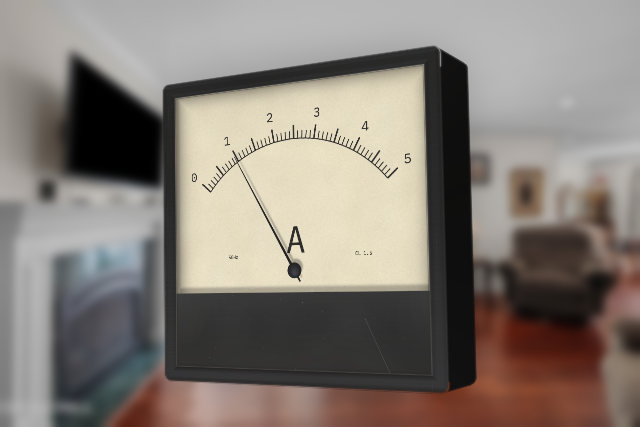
**1** A
